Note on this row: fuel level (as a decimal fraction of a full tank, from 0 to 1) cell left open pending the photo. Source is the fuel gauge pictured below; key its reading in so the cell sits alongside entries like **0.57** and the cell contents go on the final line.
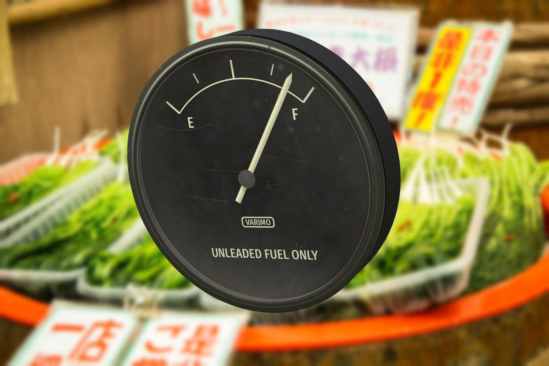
**0.875**
